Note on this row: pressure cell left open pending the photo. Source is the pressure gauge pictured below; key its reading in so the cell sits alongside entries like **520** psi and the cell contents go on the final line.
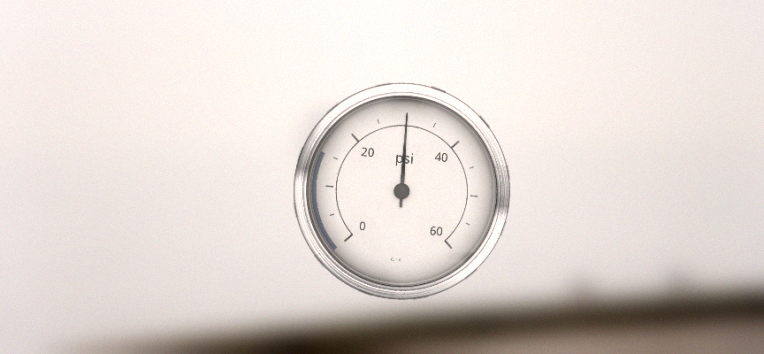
**30** psi
